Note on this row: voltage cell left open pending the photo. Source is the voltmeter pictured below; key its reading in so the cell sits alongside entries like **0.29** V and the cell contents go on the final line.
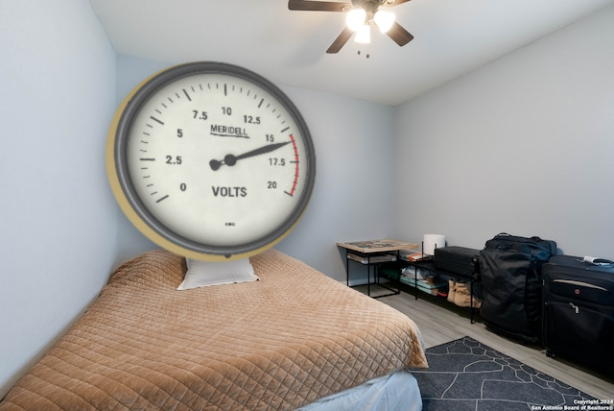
**16** V
